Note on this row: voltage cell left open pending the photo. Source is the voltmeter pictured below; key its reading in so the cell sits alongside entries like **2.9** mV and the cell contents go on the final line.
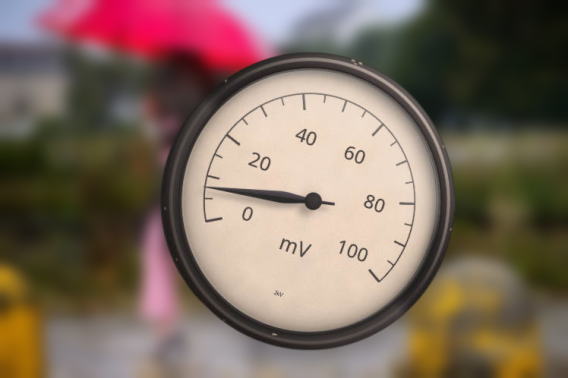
**7.5** mV
